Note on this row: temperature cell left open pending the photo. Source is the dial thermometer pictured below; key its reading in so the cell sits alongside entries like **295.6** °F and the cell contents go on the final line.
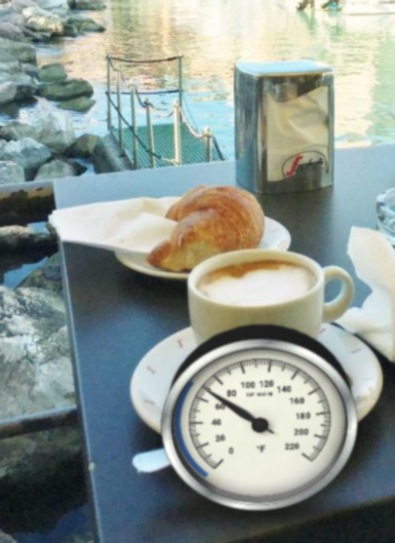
**70** °F
